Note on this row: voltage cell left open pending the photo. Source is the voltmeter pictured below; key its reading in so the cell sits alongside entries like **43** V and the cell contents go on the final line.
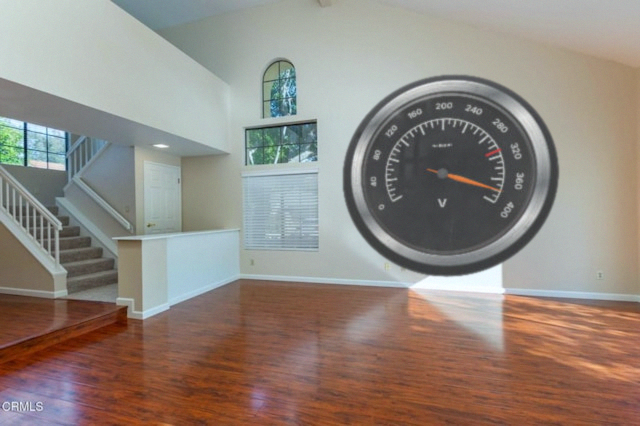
**380** V
